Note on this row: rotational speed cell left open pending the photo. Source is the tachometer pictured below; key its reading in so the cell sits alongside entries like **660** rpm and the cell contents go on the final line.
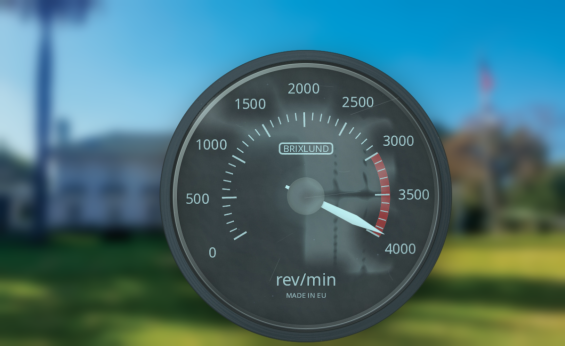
**3950** rpm
